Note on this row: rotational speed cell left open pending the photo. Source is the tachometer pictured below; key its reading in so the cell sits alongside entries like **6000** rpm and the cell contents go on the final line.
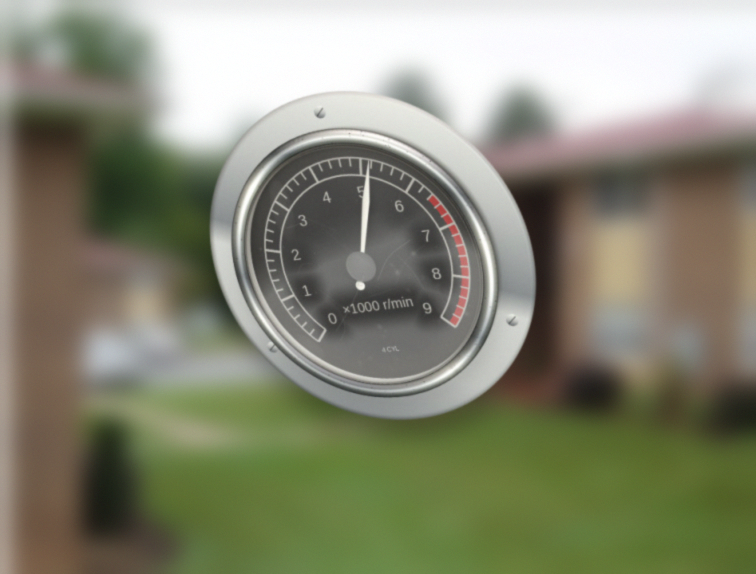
**5200** rpm
